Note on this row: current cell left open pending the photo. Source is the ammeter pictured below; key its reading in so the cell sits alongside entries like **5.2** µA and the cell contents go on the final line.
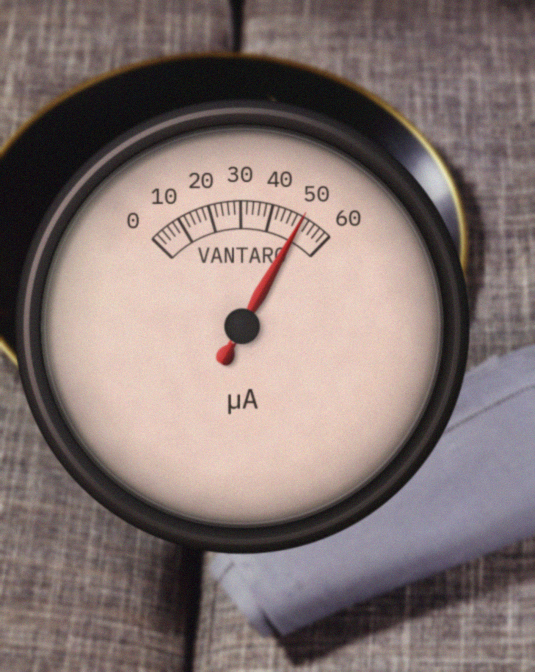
**50** µA
